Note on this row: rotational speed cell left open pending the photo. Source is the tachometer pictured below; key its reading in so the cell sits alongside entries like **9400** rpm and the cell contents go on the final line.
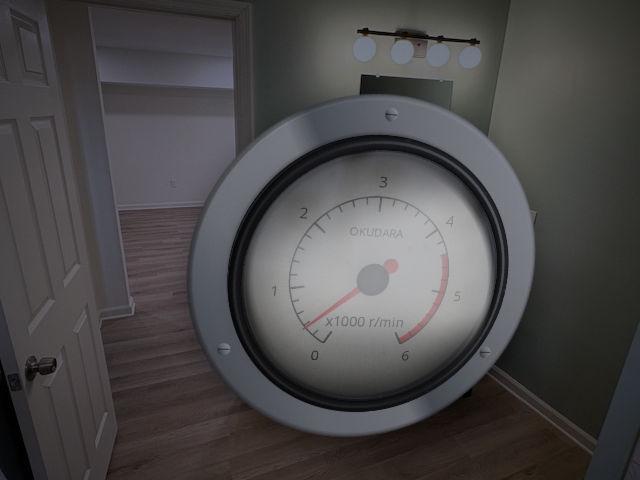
**400** rpm
